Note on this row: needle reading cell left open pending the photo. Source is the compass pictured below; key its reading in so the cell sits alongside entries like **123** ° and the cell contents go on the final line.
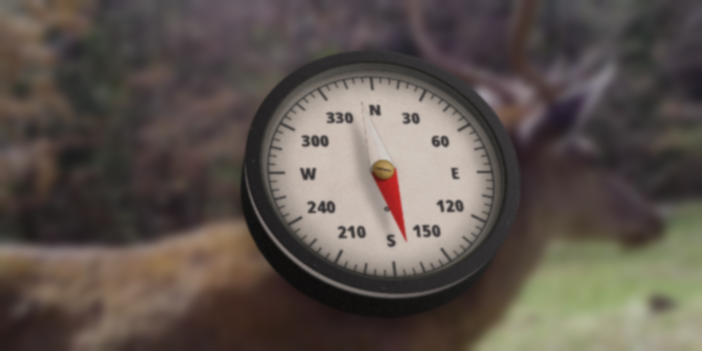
**170** °
